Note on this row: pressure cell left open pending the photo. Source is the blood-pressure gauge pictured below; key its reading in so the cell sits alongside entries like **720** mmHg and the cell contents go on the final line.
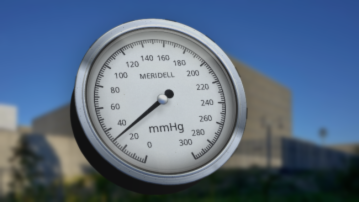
**30** mmHg
